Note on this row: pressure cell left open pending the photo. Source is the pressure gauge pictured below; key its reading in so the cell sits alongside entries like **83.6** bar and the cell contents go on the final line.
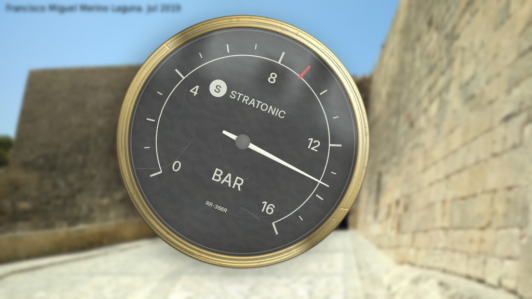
**13.5** bar
